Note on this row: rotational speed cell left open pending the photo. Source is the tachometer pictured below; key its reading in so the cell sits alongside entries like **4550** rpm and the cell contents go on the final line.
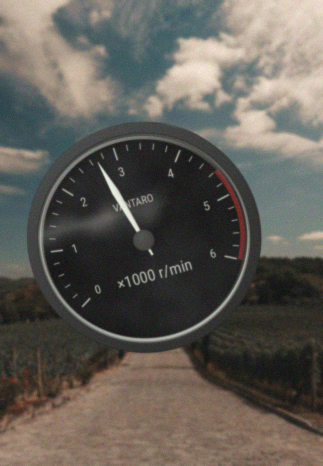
**2700** rpm
